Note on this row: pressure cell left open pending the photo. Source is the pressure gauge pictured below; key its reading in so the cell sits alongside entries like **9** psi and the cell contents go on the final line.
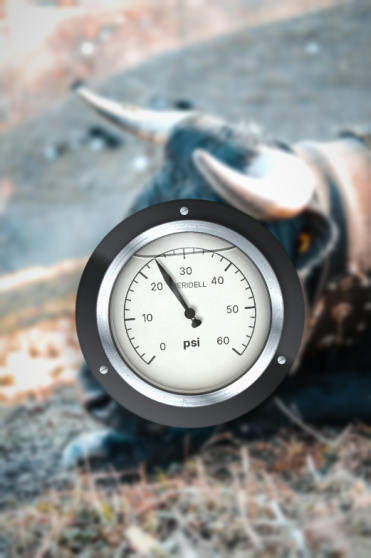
**24** psi
